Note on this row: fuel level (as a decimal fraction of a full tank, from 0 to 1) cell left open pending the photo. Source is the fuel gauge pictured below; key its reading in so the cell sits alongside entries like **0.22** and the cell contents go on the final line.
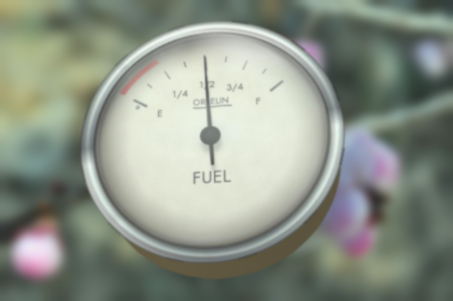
**0.5**
